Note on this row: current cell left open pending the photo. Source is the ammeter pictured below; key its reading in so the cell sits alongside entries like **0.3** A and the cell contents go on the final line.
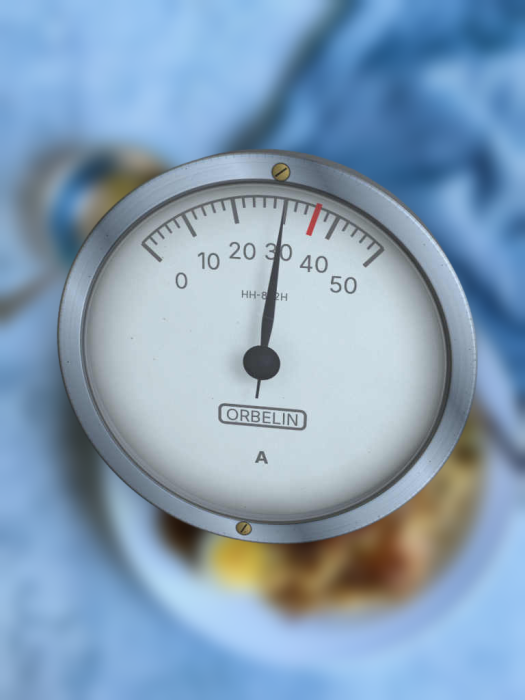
**30** A
